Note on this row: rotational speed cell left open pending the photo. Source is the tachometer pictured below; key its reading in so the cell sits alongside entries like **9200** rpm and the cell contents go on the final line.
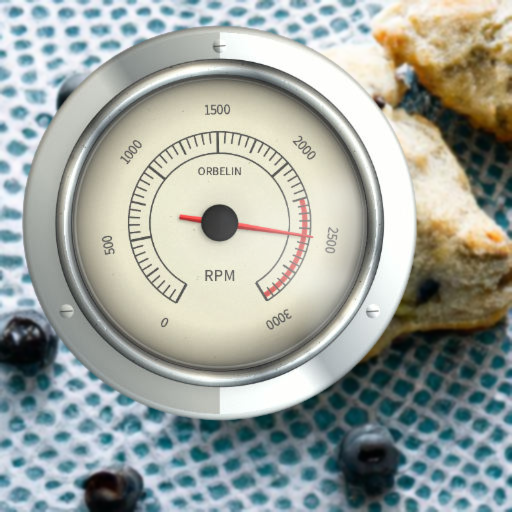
**2500** rpm
